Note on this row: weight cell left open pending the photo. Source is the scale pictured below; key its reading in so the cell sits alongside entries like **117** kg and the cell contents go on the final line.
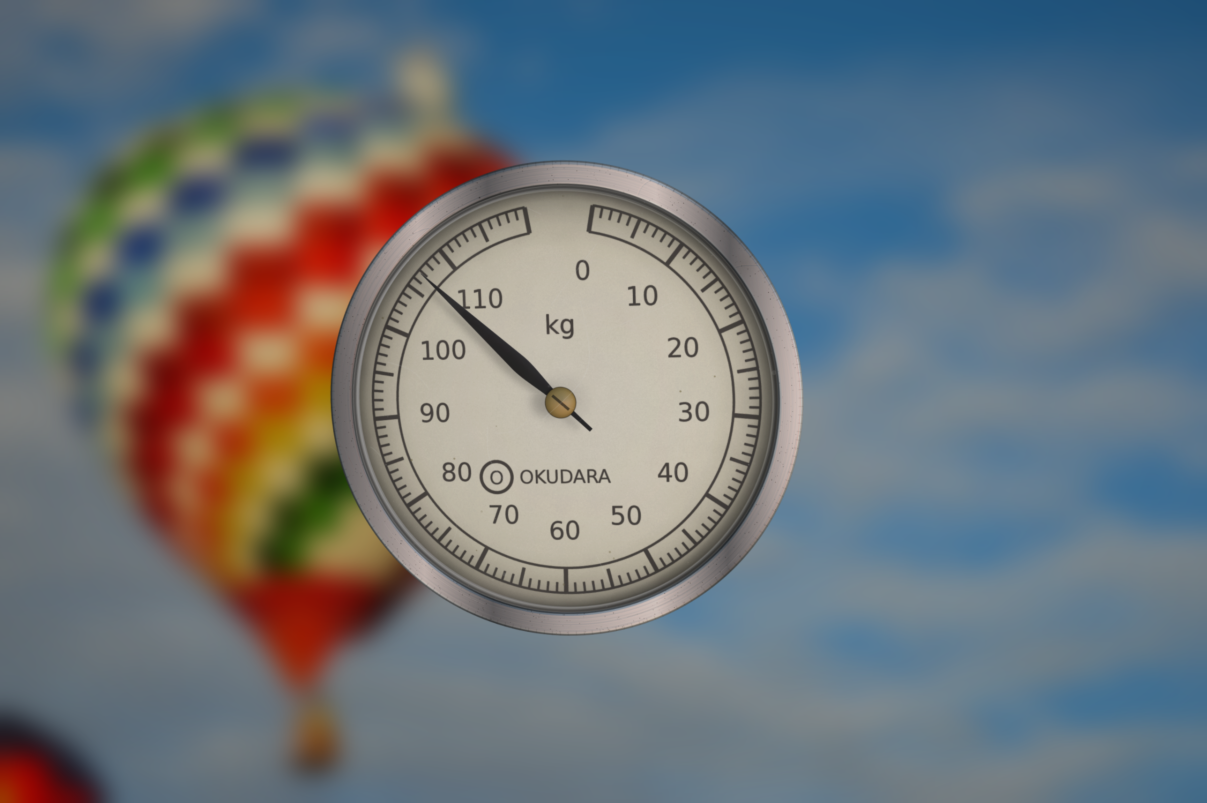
**107** kg
